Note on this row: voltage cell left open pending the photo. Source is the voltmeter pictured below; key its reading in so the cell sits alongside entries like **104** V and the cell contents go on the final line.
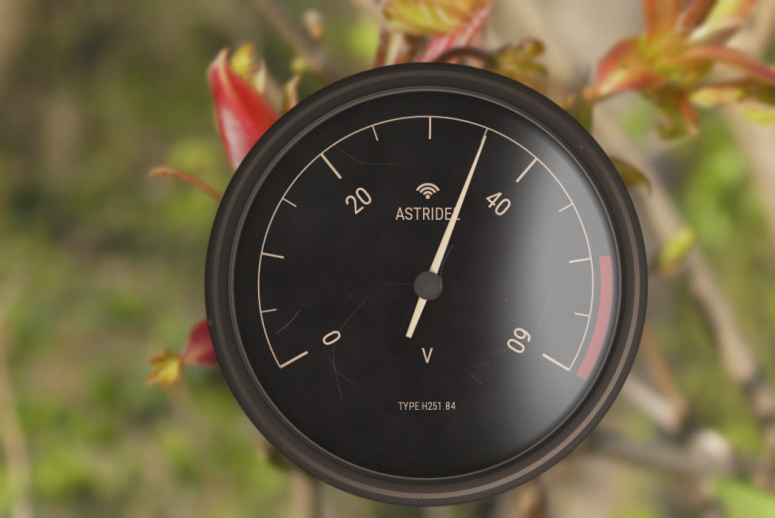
**35** V
